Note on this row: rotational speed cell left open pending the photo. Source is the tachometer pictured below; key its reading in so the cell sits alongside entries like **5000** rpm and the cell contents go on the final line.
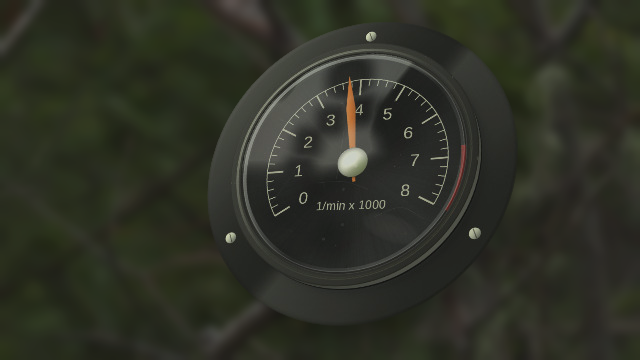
**3800** rpm
